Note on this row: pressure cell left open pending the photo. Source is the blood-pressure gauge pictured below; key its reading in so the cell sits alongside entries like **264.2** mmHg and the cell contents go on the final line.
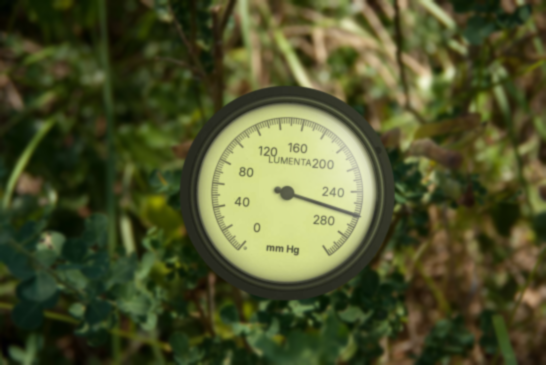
**260** mmHg
